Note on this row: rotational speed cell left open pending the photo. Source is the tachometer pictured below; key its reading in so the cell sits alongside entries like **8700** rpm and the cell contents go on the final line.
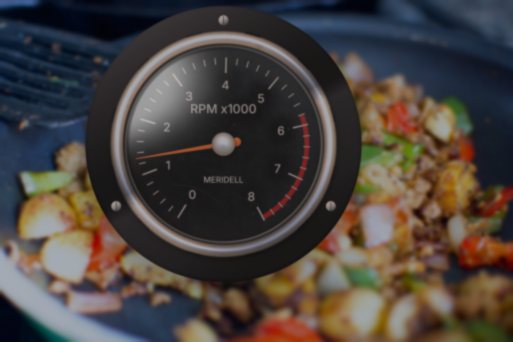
**1300** rpm
